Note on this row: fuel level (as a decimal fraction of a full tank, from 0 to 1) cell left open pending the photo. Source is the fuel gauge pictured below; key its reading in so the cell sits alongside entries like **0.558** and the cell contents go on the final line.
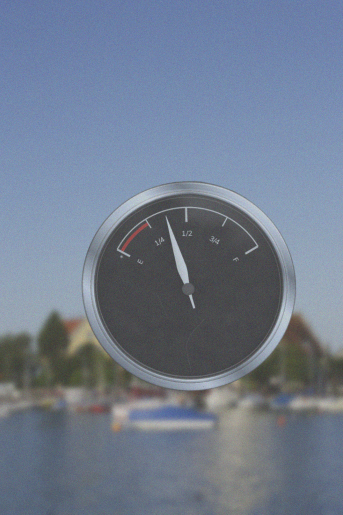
**0.375**
